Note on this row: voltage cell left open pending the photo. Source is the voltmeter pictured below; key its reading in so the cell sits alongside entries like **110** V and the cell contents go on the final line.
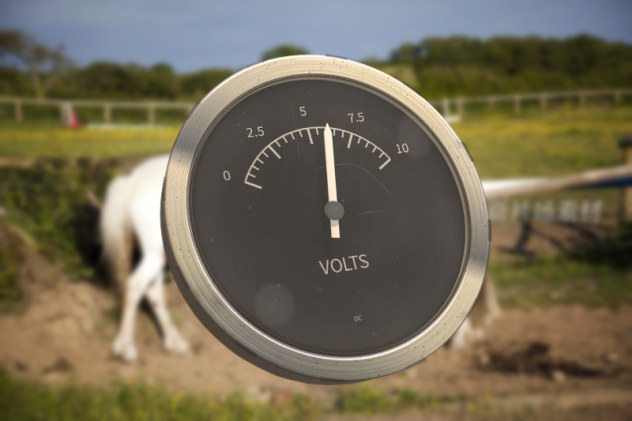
**6** V
